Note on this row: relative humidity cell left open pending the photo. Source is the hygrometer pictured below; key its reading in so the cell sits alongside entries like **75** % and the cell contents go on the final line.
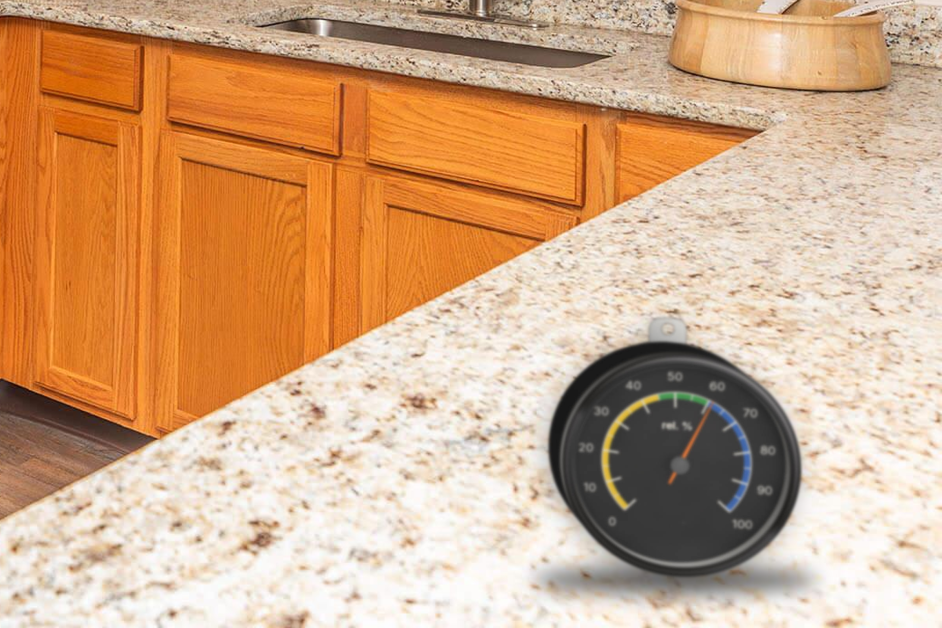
**60** %
